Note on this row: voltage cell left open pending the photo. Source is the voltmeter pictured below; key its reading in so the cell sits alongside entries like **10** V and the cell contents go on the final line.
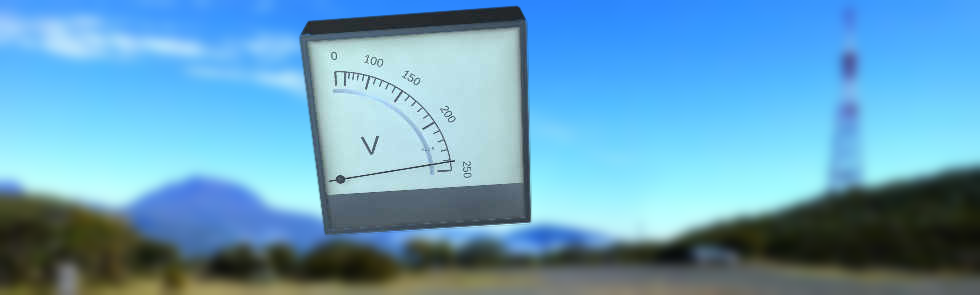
**240** V
